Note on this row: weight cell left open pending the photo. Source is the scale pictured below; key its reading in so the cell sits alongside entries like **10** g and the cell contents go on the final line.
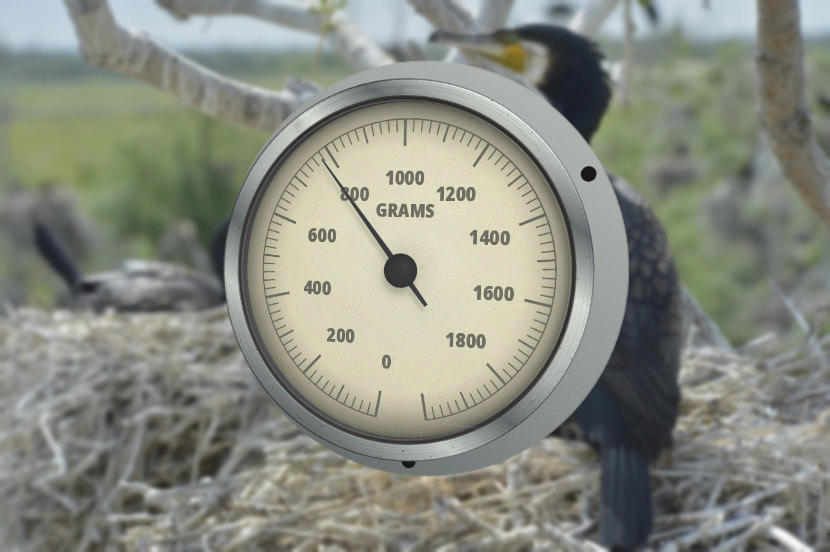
**780** g
